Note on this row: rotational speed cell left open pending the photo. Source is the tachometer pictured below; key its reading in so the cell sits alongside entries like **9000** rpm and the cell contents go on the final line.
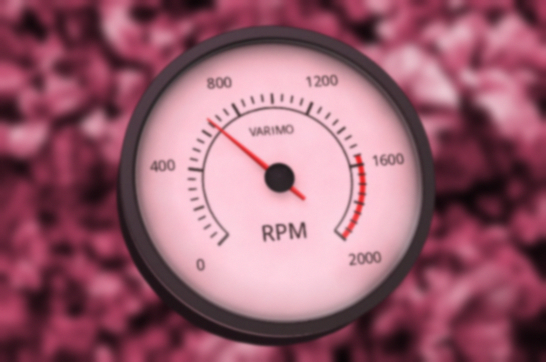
**650** rpm
